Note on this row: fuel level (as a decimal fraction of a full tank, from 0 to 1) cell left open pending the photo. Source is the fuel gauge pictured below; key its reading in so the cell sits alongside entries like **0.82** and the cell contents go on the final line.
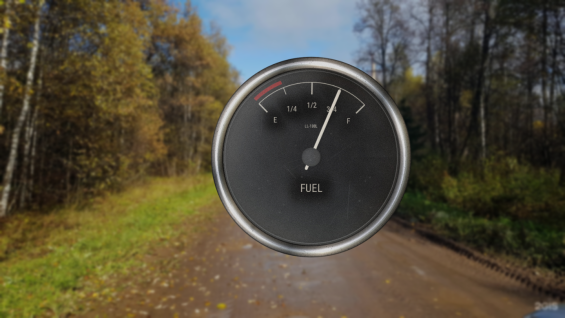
**0.75**
